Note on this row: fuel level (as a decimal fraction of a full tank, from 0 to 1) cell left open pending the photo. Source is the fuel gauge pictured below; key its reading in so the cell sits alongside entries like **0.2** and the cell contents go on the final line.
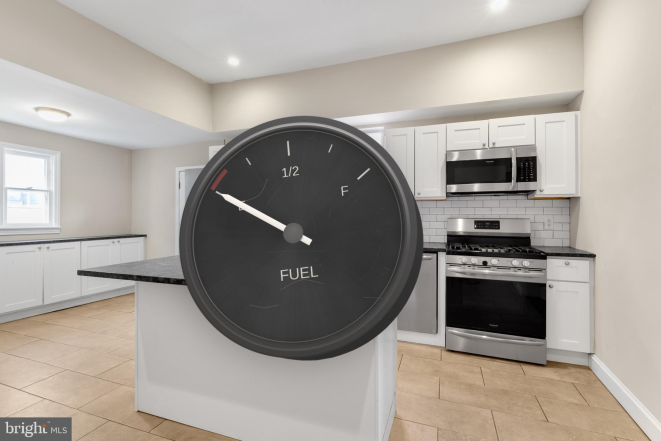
**0**
